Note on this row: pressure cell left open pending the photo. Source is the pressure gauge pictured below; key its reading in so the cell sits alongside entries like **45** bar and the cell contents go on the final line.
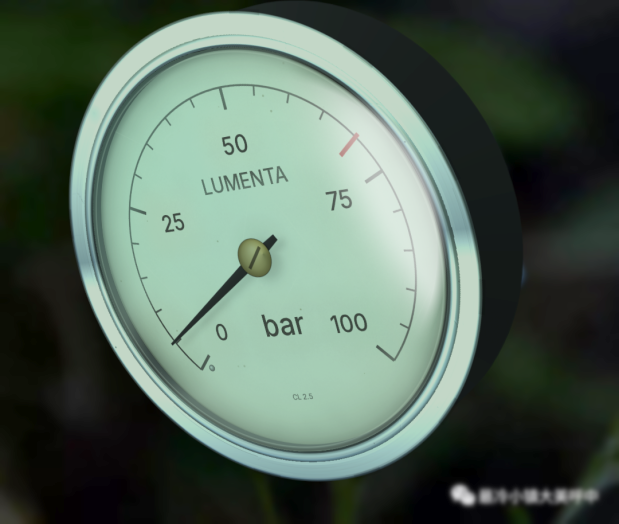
**5** bar
